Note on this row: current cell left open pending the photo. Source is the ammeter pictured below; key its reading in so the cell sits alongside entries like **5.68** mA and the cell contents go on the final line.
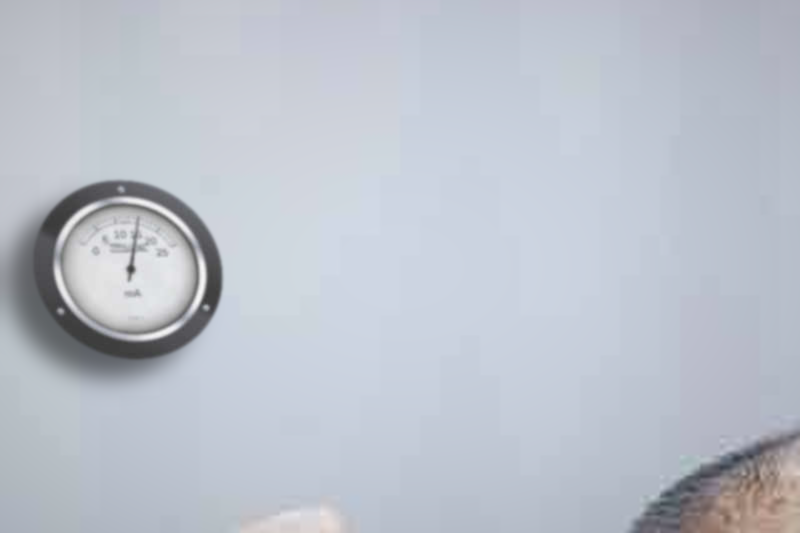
**15** mA
